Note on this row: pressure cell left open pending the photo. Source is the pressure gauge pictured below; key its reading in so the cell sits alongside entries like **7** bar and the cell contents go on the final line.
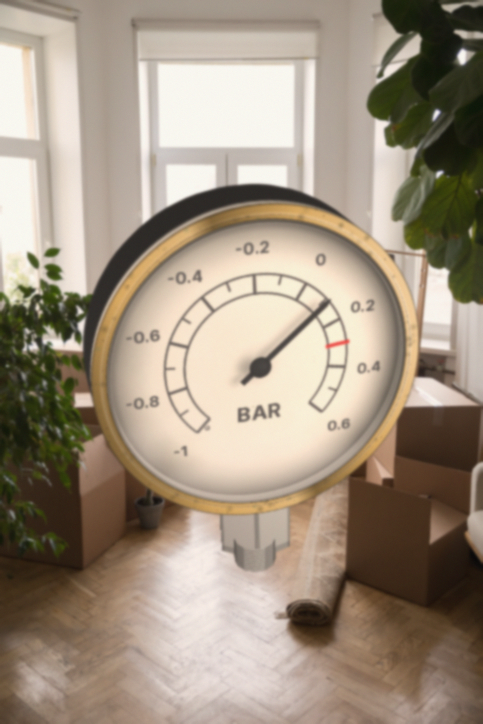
**0.1** bar
